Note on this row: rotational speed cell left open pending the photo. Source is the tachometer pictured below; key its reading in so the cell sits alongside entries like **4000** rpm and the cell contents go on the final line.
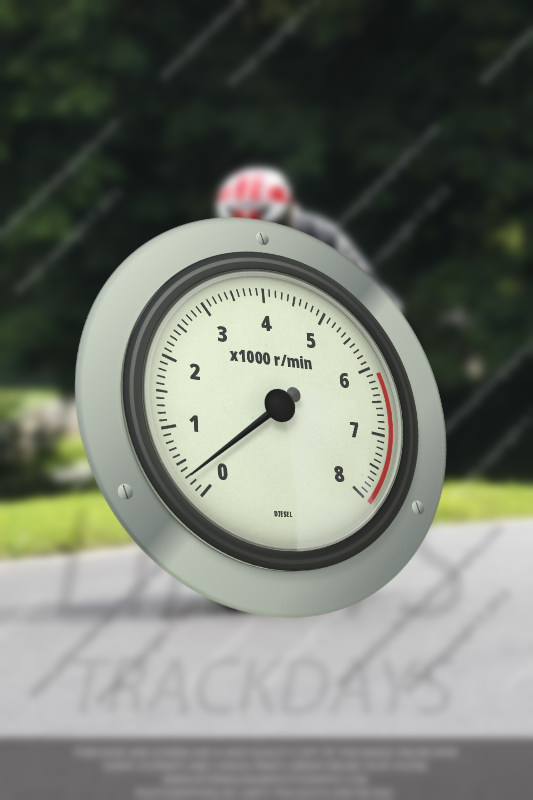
**300** rpm
